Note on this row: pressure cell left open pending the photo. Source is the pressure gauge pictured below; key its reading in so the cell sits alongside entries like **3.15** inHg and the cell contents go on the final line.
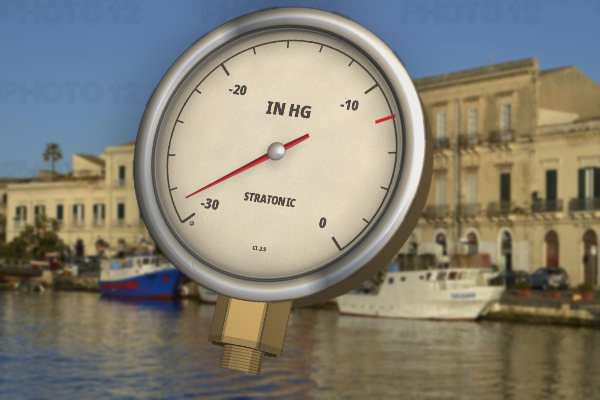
**-29** inHg
